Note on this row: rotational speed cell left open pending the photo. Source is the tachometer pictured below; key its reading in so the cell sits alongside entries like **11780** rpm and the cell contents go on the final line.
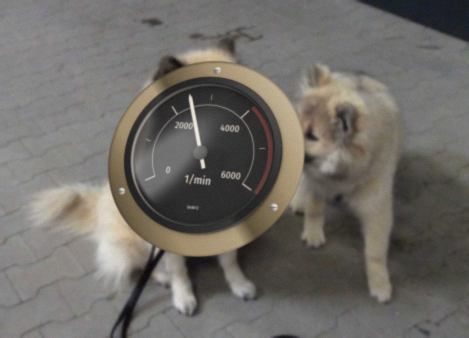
**2500** rpm
